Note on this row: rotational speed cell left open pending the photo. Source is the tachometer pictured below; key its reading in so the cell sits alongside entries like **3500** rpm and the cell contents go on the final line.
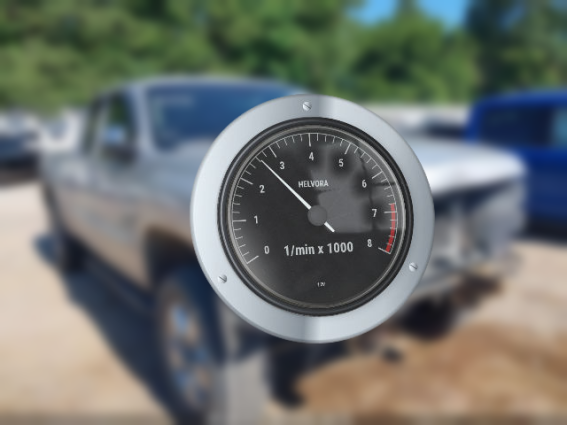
**2600** rpm
